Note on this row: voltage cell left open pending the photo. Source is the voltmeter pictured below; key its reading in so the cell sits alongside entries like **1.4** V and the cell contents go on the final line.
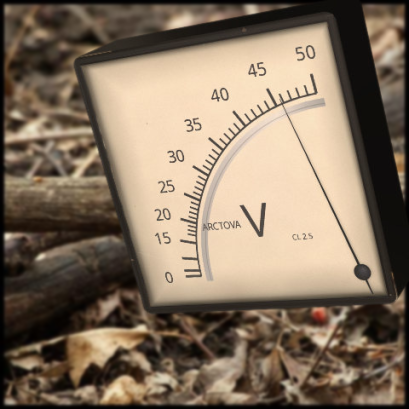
**46** V
